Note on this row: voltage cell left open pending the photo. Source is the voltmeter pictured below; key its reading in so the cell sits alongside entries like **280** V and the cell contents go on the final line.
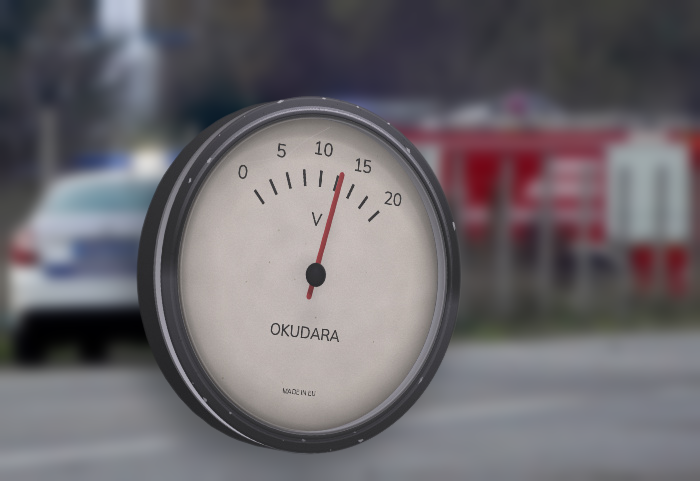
**12.5** V
